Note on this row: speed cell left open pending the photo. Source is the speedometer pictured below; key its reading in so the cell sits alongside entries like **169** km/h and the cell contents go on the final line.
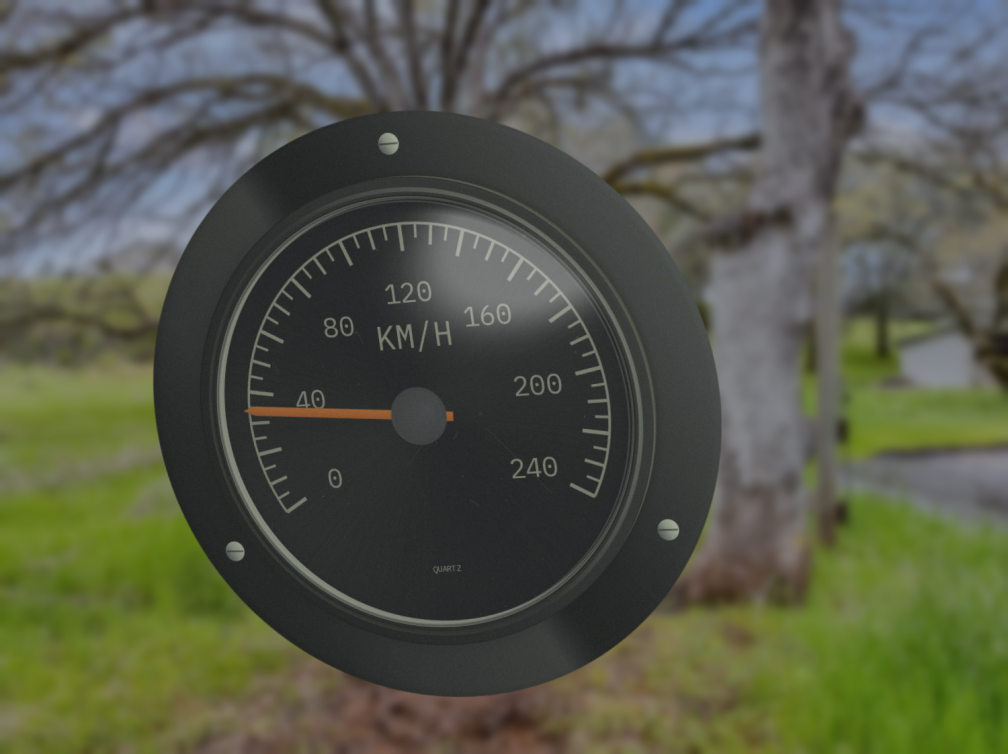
**35** km/h
